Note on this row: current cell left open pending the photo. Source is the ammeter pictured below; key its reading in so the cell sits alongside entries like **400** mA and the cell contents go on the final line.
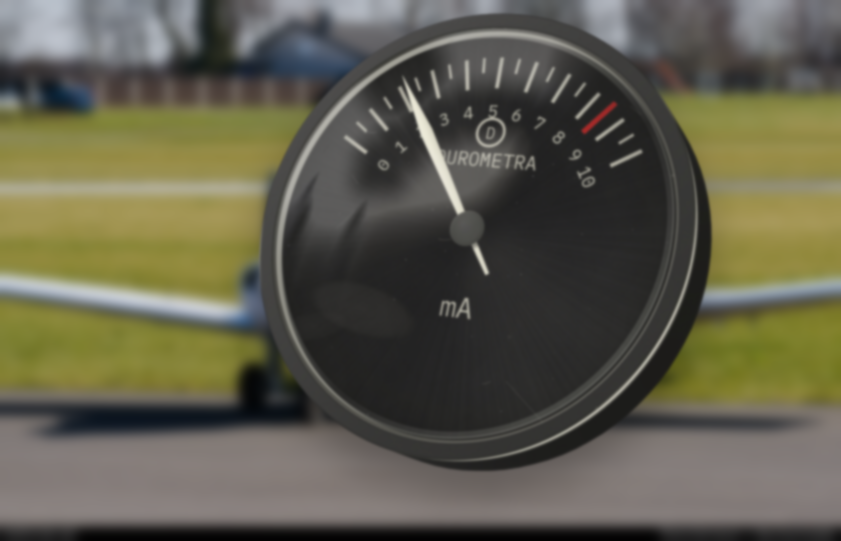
**2.25** mA
